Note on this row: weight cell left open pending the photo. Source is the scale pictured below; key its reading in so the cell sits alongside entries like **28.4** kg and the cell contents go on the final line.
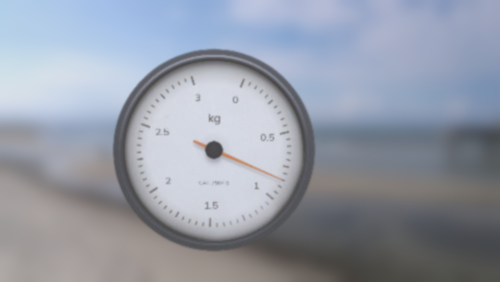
**0.85** kg
